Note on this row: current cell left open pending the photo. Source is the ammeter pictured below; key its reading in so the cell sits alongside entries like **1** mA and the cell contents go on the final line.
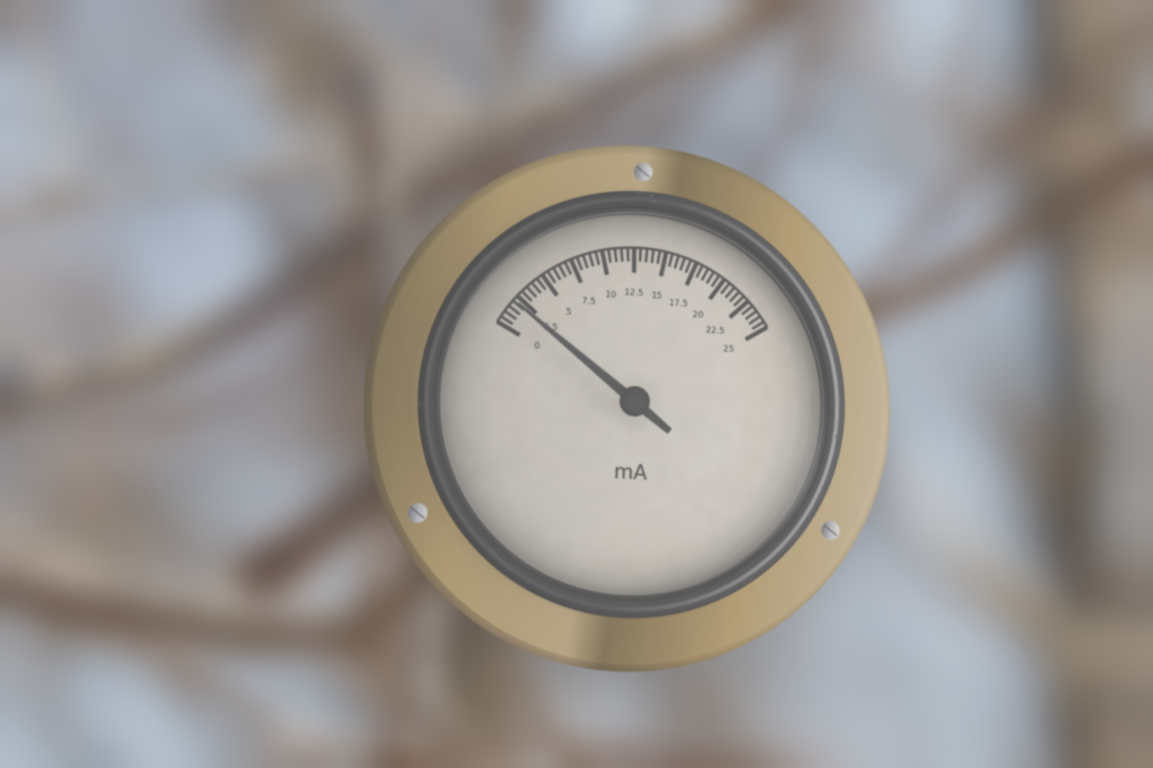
**2** mA
